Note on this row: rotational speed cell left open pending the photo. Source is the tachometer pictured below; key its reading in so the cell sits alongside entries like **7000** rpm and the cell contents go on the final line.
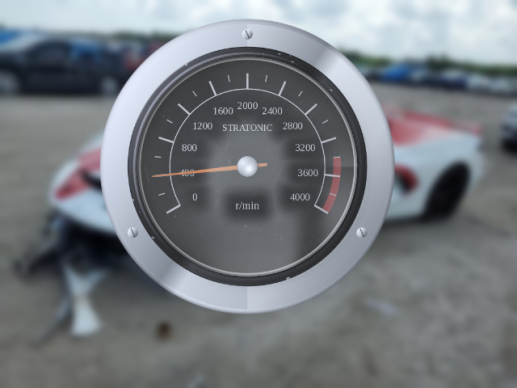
**400** rpm
